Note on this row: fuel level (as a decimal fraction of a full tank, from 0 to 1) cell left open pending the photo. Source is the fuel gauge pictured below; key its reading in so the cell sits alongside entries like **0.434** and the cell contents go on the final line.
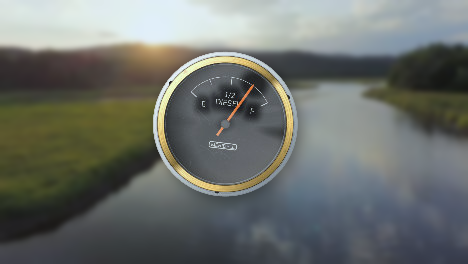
**0.75**
